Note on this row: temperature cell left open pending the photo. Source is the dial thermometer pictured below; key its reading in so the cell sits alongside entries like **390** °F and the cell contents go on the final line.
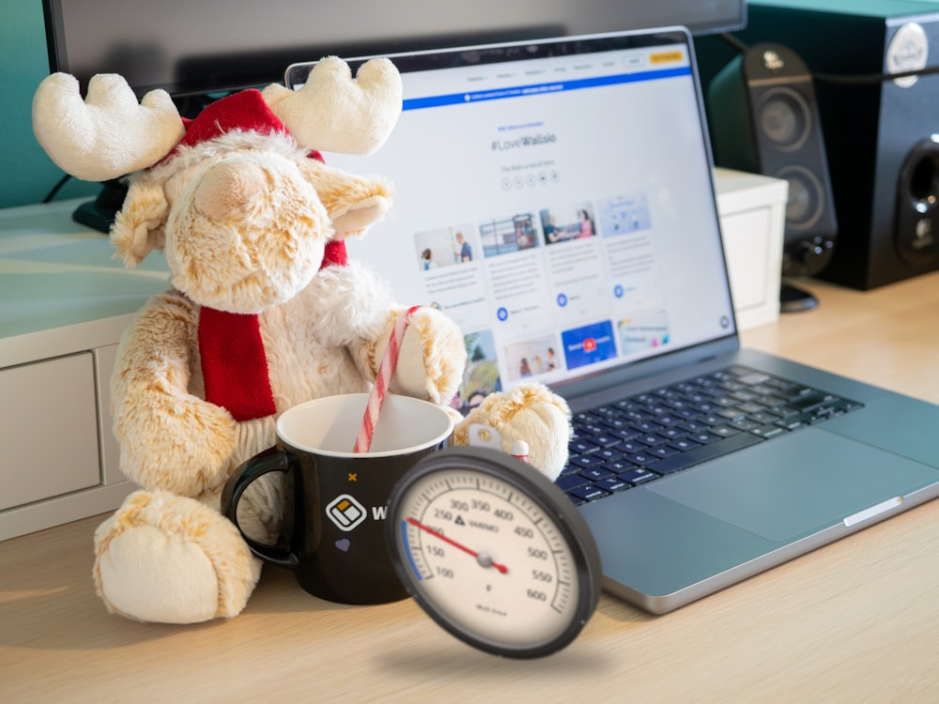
**200** °F
